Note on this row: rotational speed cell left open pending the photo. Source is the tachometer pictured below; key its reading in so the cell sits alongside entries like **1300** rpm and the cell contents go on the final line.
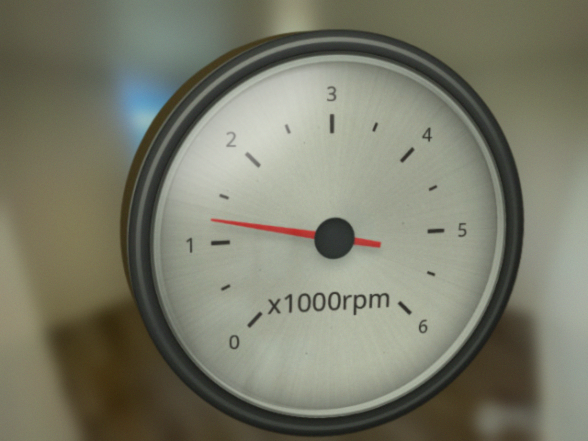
**1250** rpm
